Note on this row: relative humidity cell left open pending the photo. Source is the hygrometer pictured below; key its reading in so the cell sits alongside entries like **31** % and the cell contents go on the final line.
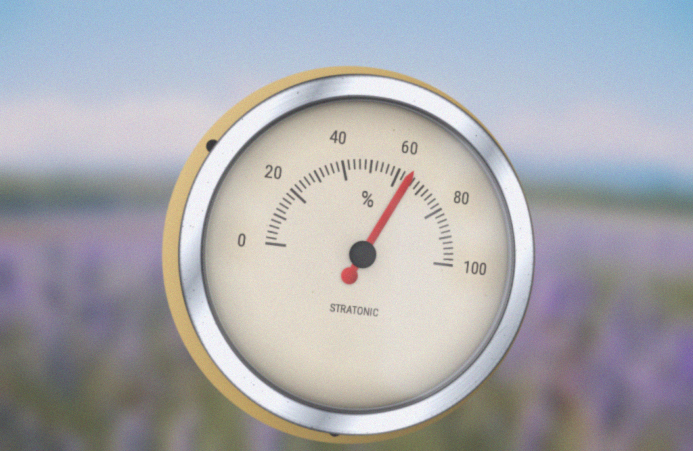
**64** %
